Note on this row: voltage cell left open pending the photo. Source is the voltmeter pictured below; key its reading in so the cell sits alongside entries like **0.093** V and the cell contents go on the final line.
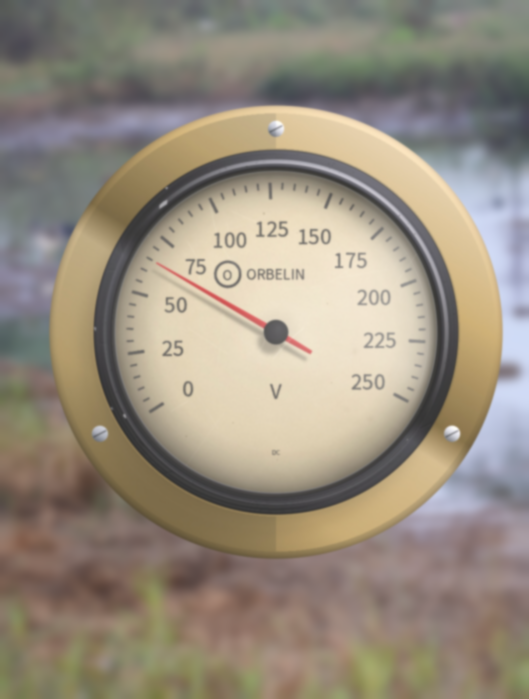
**65** V
